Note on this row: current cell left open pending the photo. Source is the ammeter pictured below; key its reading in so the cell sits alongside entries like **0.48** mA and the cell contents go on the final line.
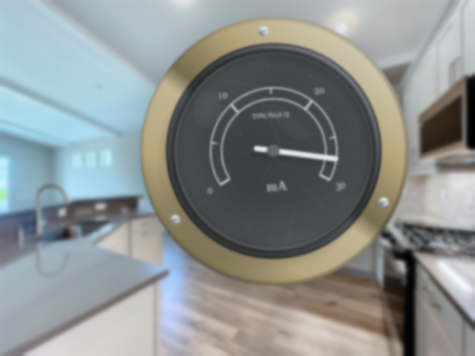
**27.5** mA
